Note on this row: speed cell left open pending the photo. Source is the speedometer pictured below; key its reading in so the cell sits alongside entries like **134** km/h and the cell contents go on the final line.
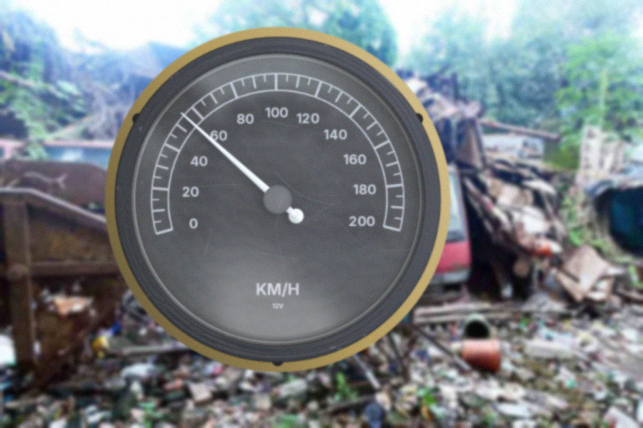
**55** km/h
